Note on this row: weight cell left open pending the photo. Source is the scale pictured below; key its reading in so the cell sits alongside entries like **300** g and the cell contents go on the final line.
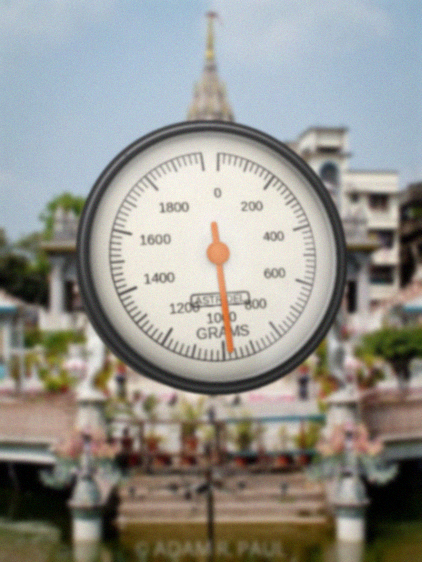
**980** g
